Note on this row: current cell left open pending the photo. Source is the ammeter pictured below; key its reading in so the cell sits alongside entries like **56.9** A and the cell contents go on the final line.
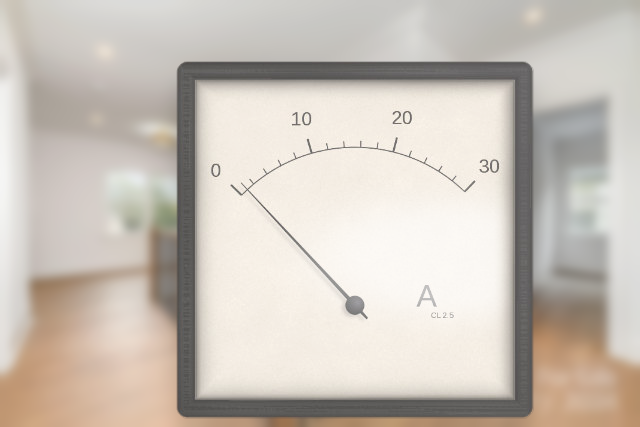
**1** A
